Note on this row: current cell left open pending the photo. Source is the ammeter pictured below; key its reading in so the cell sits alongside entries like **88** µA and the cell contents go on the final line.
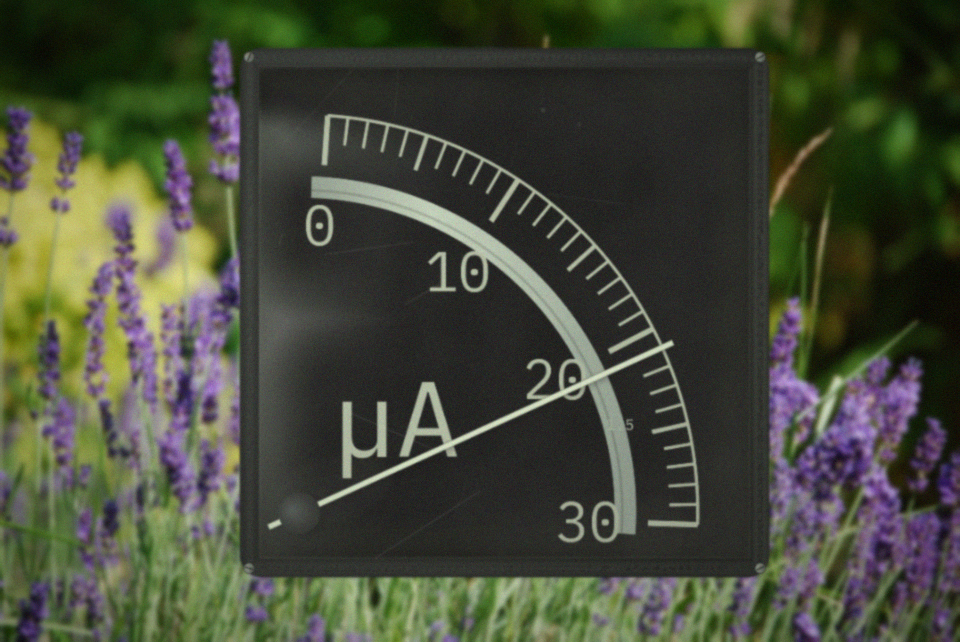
**21** µA
